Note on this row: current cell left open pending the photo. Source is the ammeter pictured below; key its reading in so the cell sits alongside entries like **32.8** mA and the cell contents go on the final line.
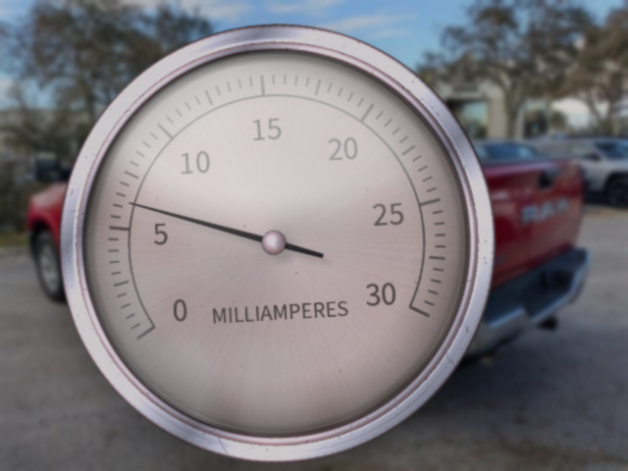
**6.25** mA
